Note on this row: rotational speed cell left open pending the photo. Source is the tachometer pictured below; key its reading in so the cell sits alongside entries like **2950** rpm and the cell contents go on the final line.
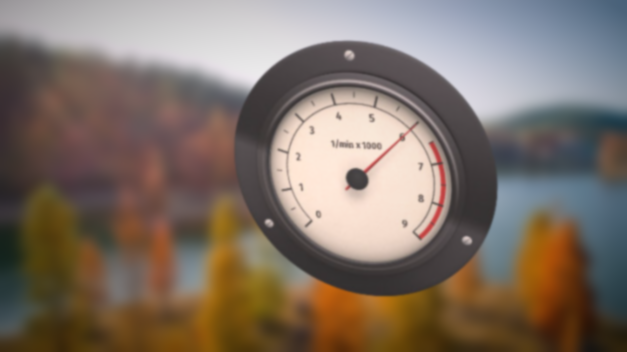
**6000** rpm
